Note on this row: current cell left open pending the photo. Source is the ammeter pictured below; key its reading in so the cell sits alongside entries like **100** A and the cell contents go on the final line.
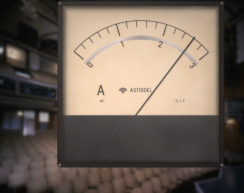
**2.6** A
